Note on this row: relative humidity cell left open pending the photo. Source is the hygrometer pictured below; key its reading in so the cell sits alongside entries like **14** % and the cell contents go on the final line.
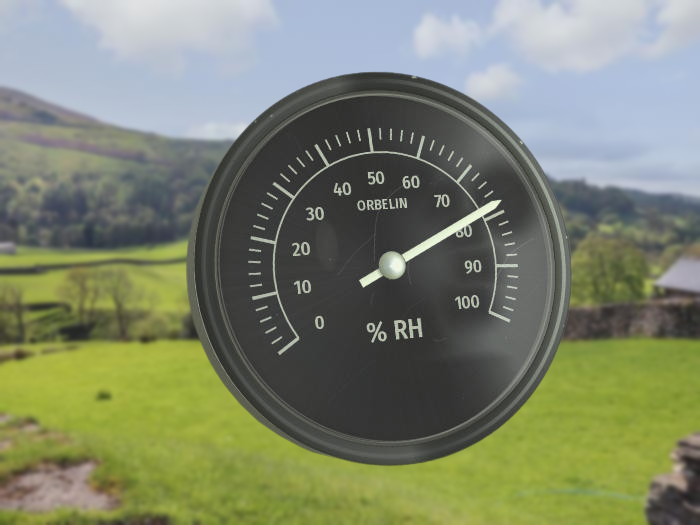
**78** %
